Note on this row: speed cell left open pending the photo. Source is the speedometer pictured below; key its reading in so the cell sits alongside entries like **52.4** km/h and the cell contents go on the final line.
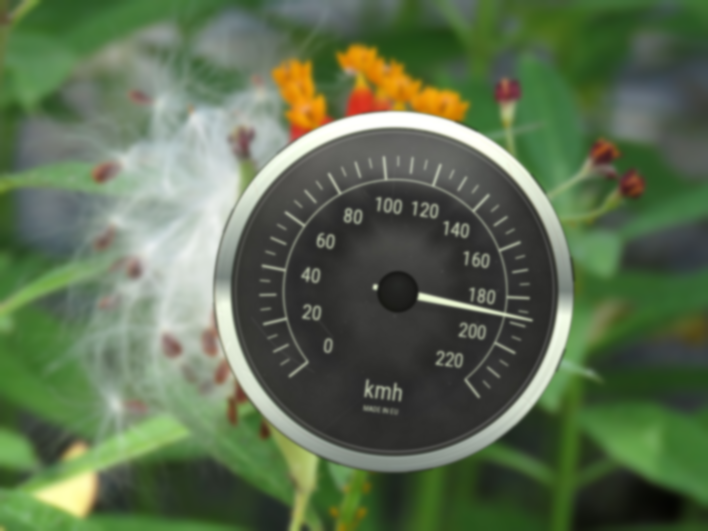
**187.5** km/h
